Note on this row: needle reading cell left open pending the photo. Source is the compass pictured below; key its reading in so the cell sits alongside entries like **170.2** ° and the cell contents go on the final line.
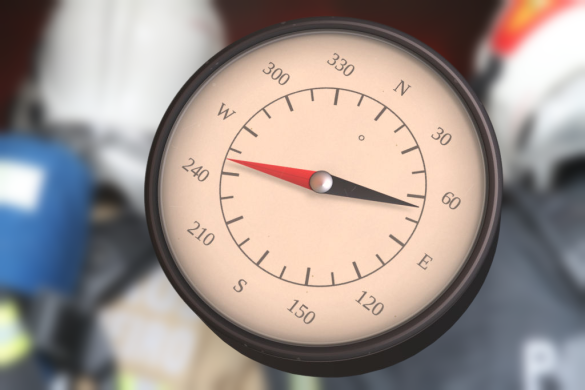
**247.5** °
